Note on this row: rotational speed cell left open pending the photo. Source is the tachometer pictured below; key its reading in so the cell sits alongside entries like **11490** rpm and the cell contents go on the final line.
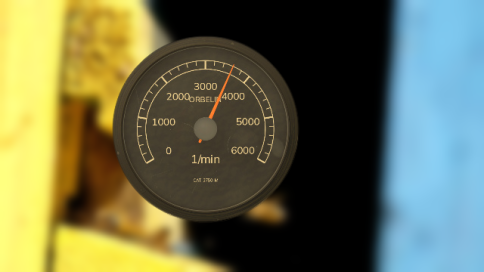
**3600** rpm
